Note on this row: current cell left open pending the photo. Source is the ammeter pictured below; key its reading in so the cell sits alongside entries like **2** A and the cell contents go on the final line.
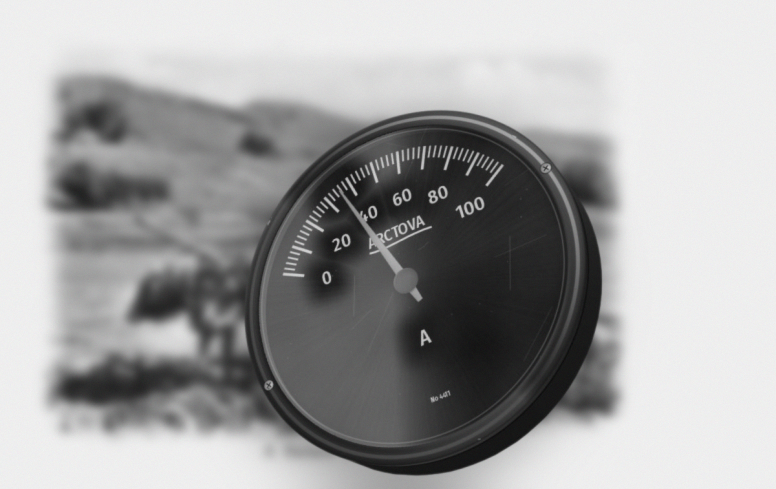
**36** A
